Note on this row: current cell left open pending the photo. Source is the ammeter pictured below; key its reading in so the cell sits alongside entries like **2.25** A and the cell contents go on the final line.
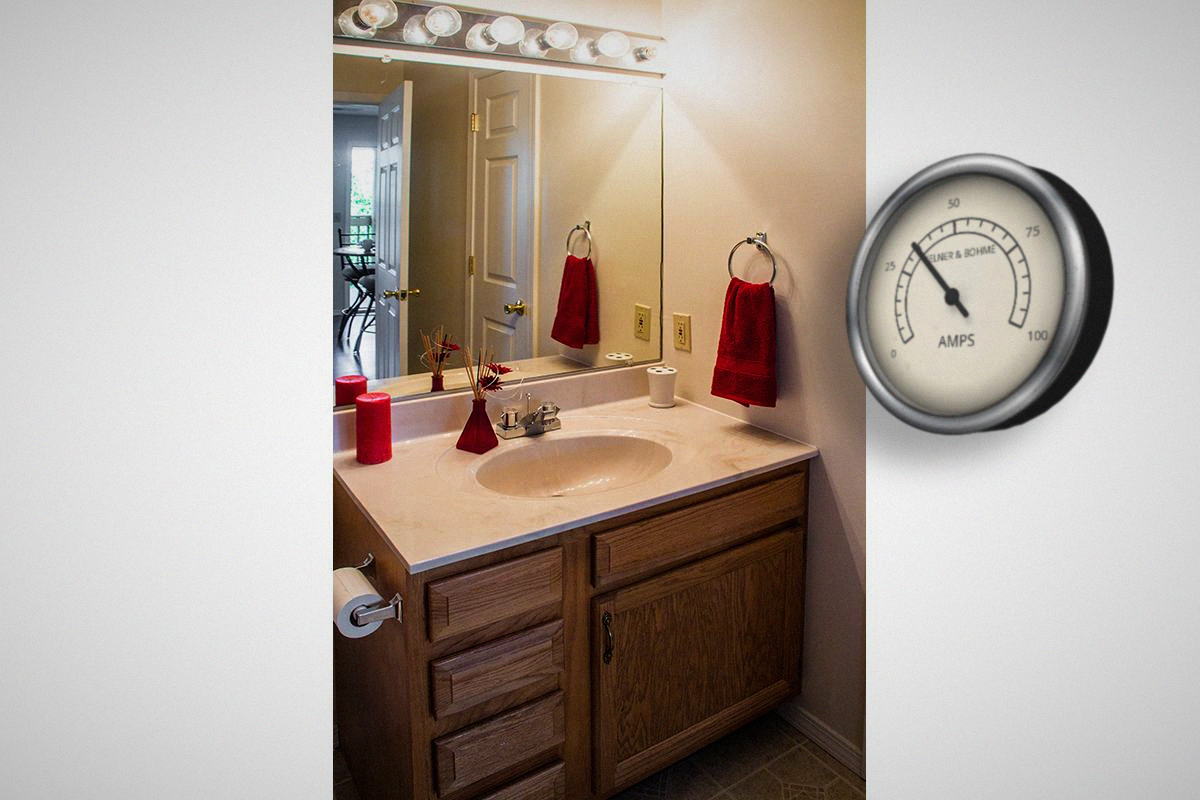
**35** A
